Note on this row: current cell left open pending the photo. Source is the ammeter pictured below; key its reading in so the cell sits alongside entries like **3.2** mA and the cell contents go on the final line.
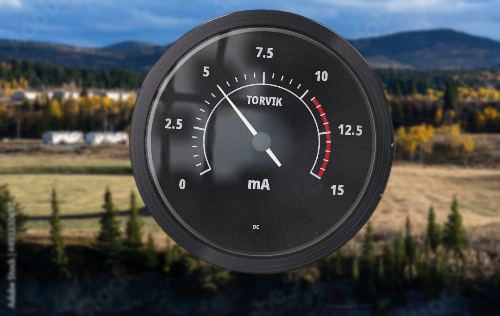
**5** mA
